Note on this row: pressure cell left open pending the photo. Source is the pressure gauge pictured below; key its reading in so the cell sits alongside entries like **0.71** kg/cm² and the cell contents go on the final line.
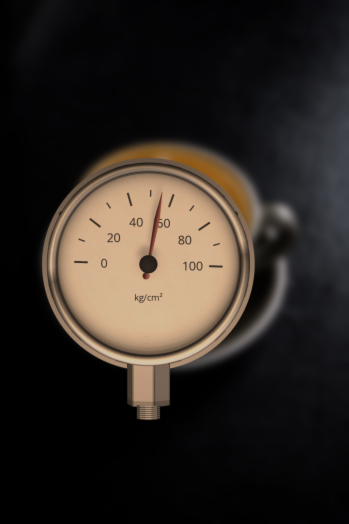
**55** kg/cm²
